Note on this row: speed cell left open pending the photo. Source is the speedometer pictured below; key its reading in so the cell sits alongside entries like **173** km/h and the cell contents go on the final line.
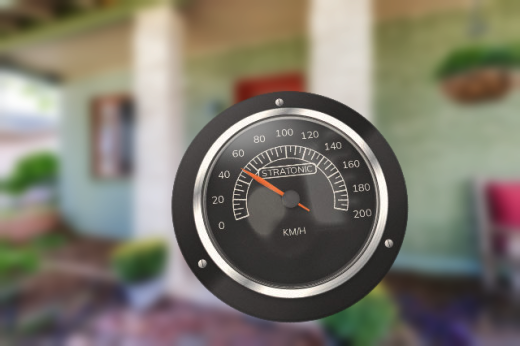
**50** km/h
